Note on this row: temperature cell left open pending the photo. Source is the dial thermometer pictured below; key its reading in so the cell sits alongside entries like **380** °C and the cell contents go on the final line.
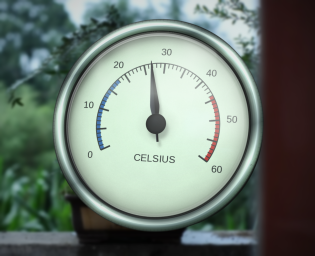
**27** °C
